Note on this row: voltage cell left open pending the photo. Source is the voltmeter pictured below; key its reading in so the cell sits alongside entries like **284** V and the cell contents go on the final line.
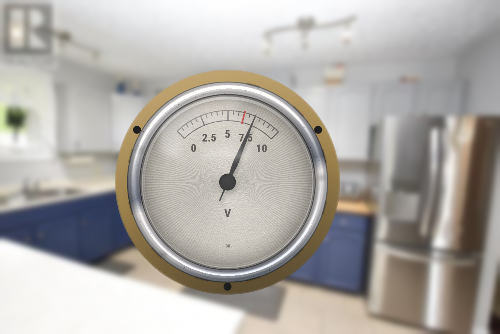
**7.5** V
